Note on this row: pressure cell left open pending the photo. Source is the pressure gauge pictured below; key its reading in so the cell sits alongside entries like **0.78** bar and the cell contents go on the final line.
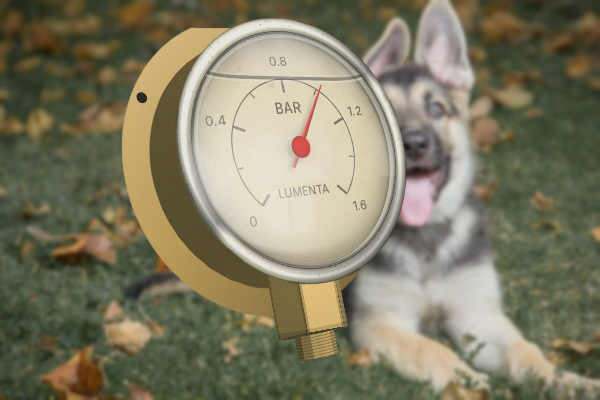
**1** bar
